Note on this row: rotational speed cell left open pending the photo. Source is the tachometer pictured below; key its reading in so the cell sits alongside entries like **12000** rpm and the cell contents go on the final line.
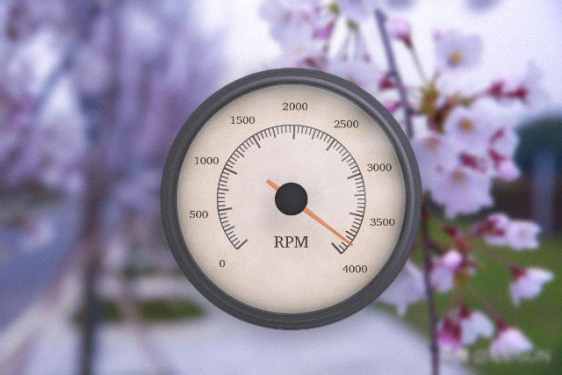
**3850** rpm
